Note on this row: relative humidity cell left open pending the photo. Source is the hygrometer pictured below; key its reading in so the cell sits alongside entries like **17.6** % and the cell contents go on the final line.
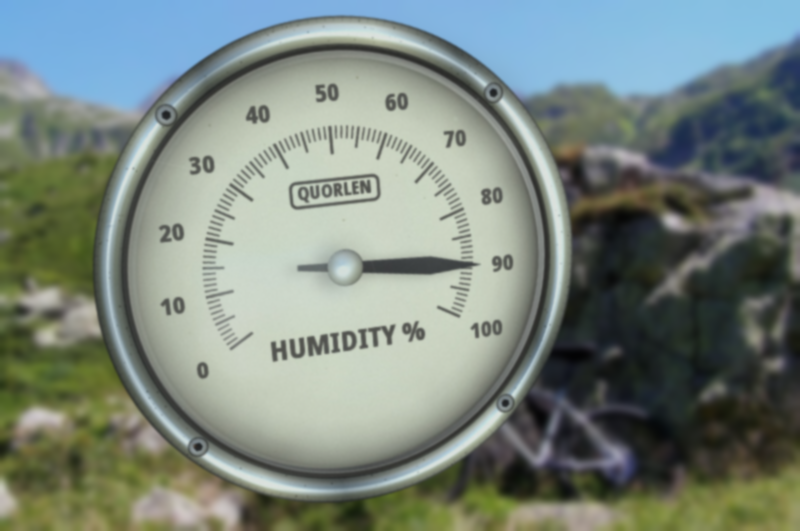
**90** %
